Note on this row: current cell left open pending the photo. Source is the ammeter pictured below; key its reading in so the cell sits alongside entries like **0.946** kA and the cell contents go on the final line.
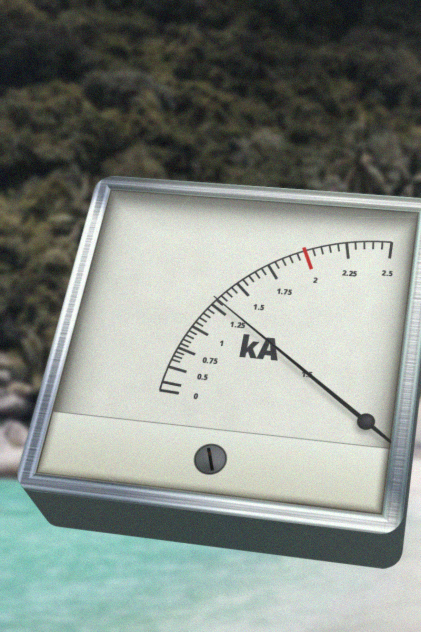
**1.3** kA
